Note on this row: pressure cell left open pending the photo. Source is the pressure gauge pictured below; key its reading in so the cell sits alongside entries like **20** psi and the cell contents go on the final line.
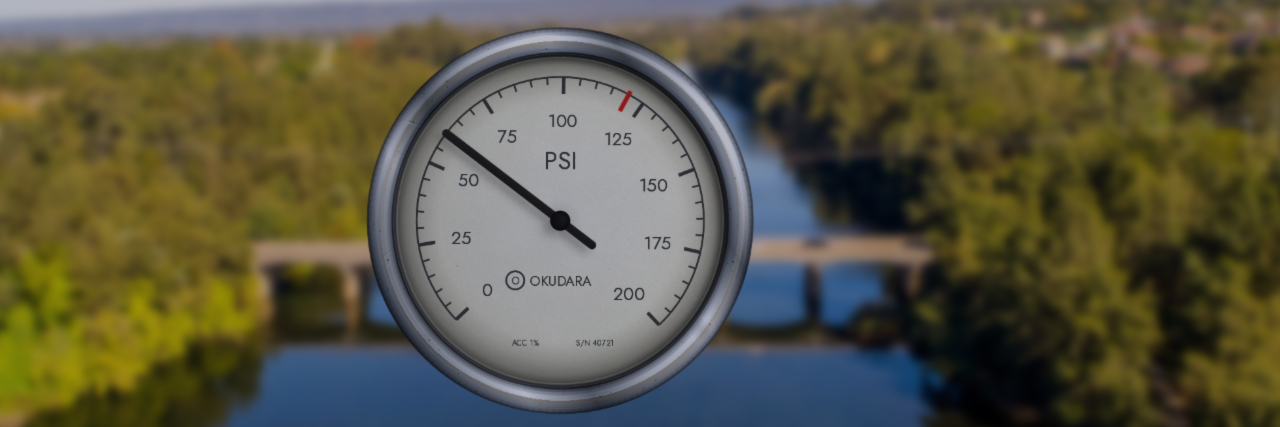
**60** psi
